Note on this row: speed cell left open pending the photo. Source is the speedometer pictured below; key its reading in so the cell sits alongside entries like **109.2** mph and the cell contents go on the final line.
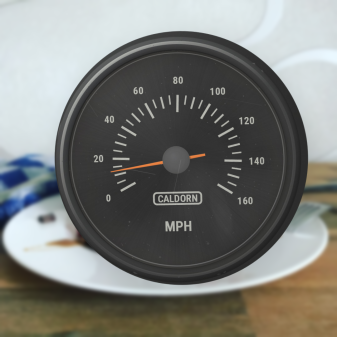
**12.5** mph
